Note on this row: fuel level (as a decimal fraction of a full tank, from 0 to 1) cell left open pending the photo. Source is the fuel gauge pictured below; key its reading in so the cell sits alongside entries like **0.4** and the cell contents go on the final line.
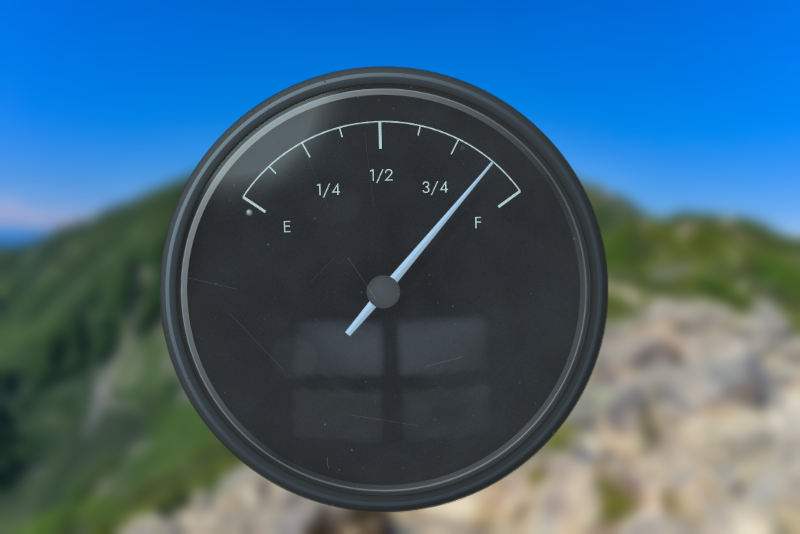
**0.875**
